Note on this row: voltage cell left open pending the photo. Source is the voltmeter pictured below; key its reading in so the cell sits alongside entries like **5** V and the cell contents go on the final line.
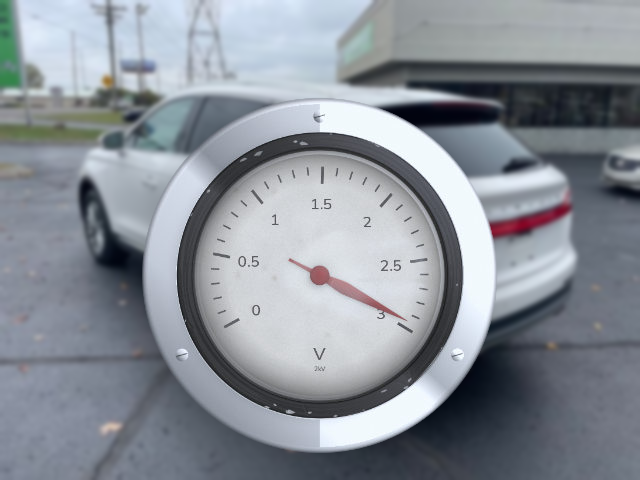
**2.95** V
